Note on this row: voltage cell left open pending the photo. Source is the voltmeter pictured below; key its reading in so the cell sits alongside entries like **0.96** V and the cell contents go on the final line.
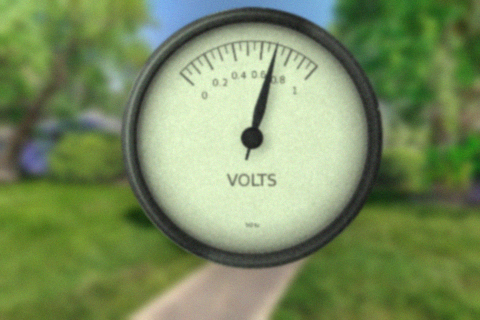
**0.7** V
